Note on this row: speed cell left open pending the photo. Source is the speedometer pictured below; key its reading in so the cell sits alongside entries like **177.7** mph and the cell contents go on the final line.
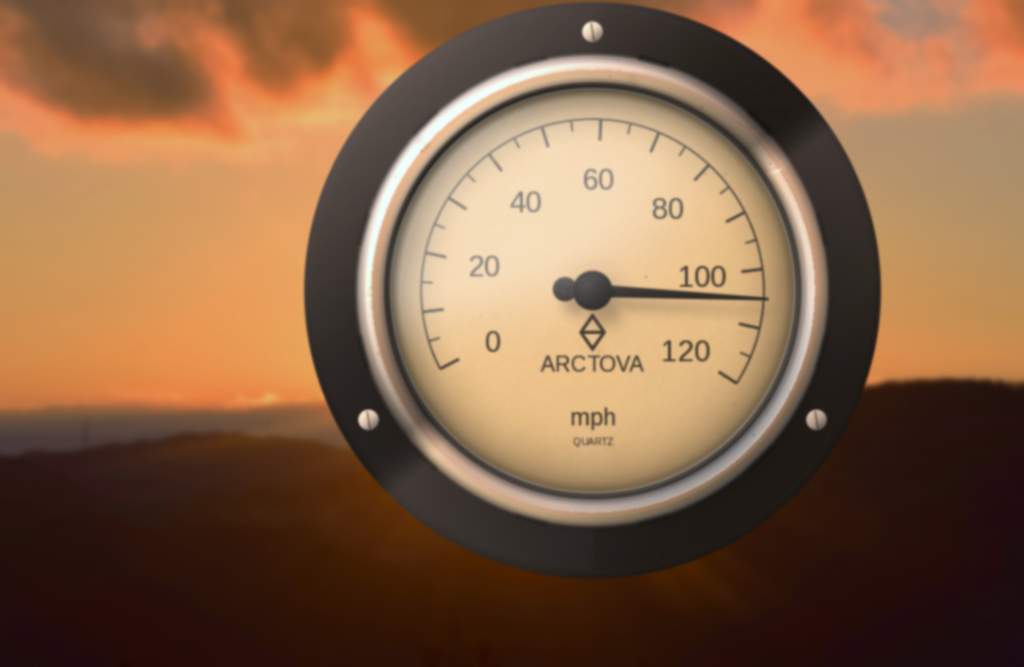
**105** mph
